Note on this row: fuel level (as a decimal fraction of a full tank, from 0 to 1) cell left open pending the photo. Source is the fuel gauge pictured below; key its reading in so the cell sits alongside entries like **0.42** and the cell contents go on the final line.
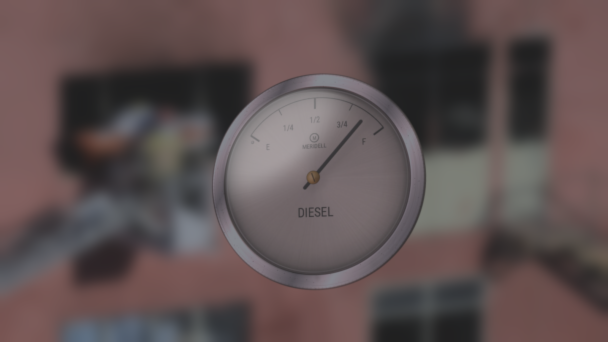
**0.875**
